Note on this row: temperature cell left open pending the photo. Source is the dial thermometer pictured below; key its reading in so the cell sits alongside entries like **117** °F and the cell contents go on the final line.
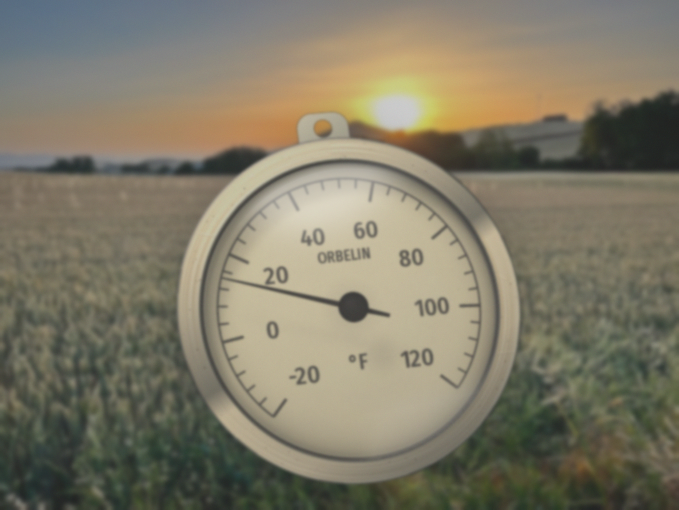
**14** °F
